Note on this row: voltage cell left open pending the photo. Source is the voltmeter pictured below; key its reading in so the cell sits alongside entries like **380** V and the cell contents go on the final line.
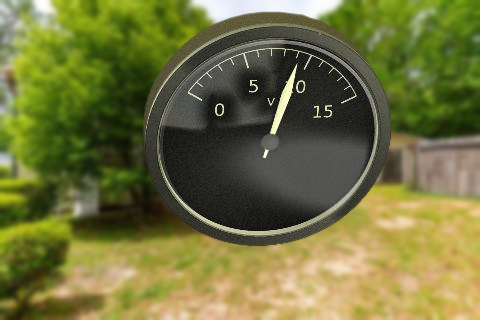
**9** V
